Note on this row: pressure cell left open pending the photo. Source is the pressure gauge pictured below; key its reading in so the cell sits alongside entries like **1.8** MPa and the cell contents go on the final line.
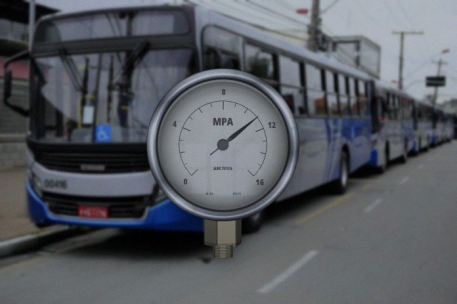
**11** MPa
